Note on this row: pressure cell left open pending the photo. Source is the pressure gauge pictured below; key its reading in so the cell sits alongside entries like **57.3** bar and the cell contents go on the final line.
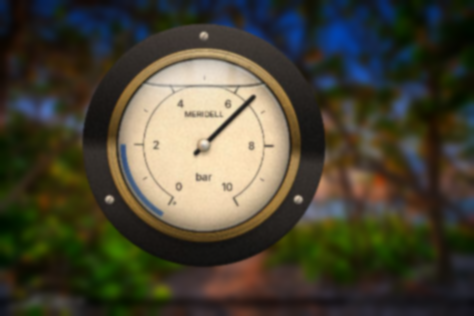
**6.5** bar
